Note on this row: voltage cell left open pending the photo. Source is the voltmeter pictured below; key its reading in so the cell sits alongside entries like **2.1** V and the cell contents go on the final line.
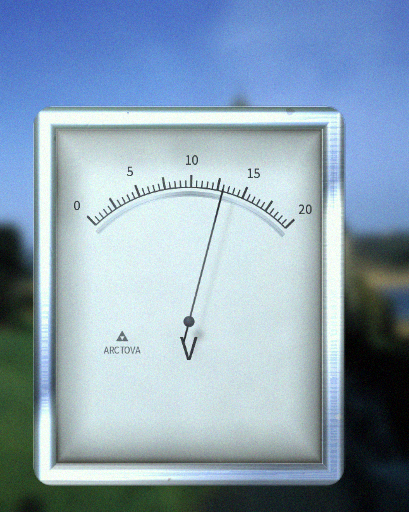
**13** V
